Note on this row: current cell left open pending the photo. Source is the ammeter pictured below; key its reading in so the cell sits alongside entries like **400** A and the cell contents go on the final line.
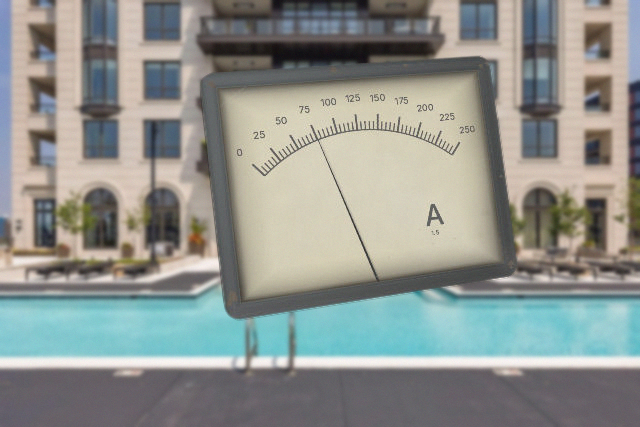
**75** A
